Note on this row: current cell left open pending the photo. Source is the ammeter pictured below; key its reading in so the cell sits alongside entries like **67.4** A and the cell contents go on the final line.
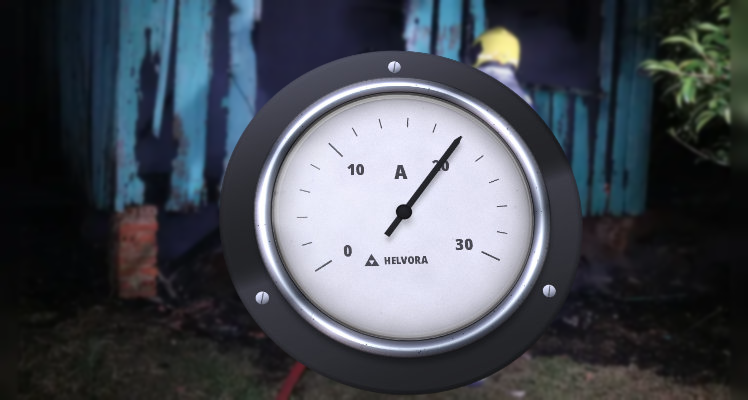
**20** A
